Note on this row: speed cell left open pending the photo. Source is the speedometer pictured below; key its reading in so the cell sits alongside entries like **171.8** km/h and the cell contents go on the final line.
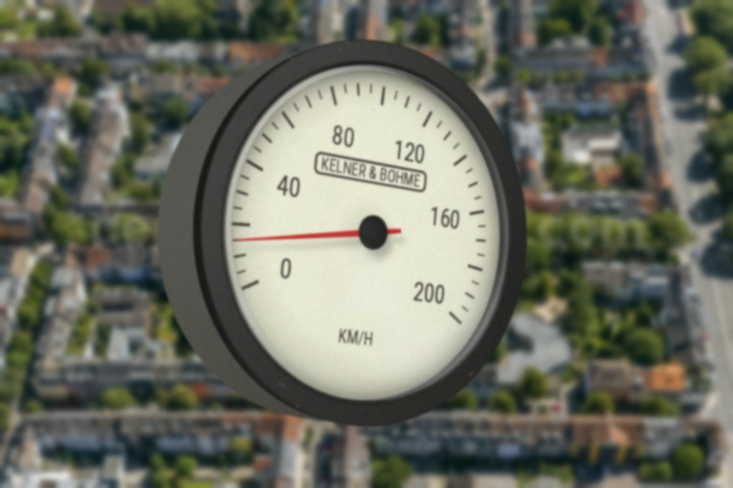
**15** km/h
